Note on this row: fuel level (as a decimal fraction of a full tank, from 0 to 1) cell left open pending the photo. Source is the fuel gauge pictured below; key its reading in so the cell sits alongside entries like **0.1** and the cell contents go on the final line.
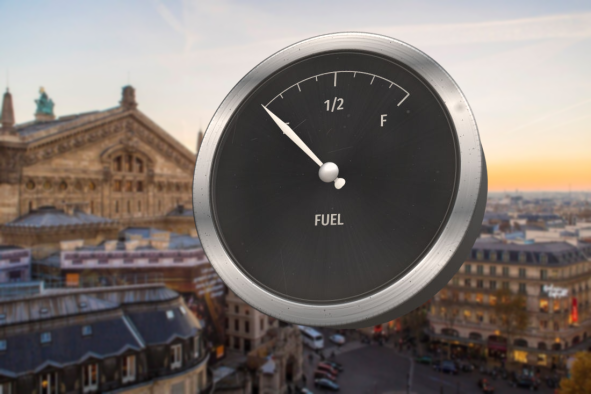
**0**
